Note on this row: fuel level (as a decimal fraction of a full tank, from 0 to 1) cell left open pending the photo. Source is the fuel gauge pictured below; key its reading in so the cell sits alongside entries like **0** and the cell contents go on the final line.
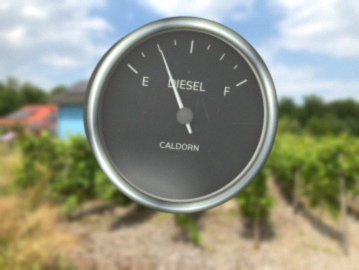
**0.25**
